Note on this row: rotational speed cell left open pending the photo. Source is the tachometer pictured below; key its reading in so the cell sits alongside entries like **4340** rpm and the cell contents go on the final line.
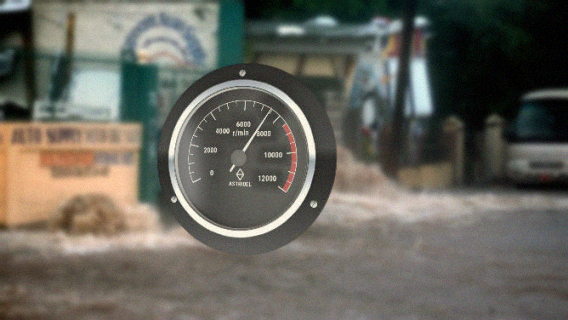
**7500** rpm
